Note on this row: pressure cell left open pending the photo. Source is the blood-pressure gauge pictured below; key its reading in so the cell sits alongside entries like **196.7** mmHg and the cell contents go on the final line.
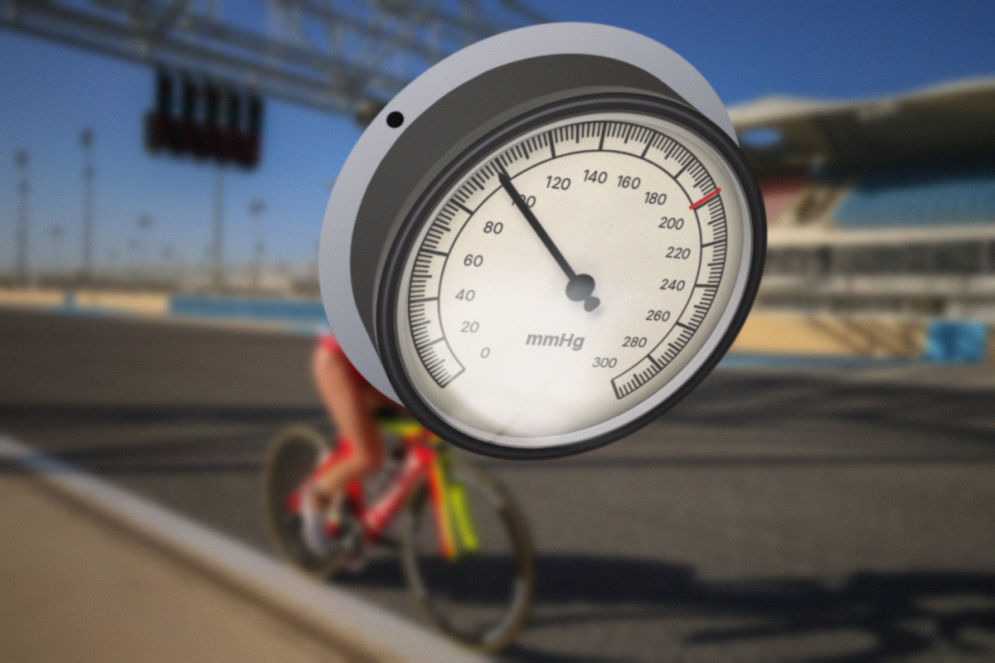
**98** mmHg
